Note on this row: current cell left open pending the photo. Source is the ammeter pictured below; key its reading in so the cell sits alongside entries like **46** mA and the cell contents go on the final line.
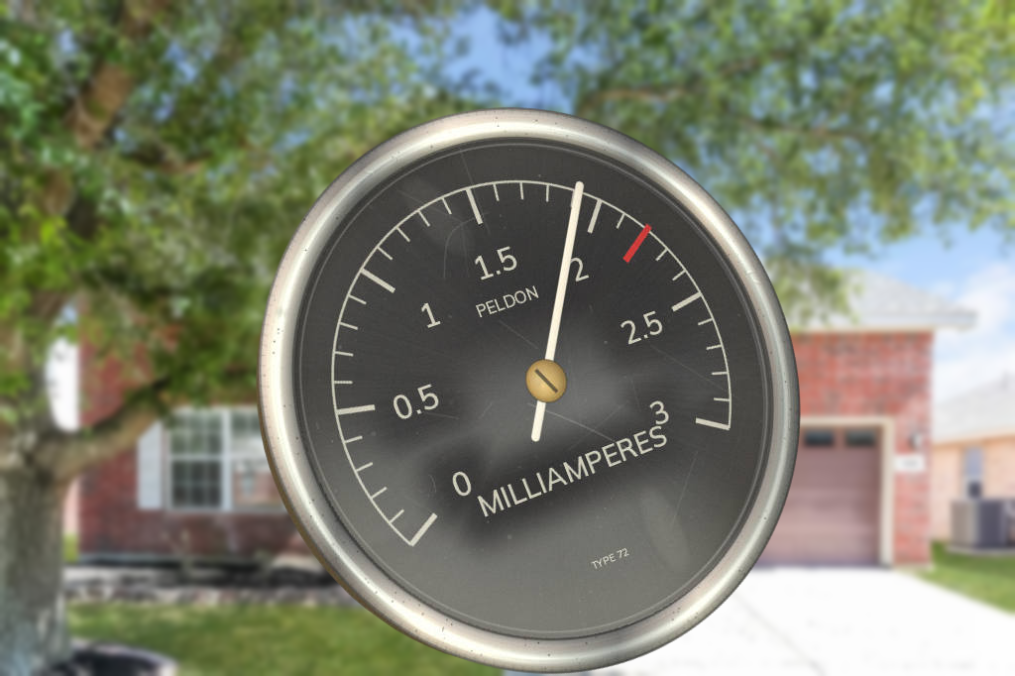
**1.9** mA
